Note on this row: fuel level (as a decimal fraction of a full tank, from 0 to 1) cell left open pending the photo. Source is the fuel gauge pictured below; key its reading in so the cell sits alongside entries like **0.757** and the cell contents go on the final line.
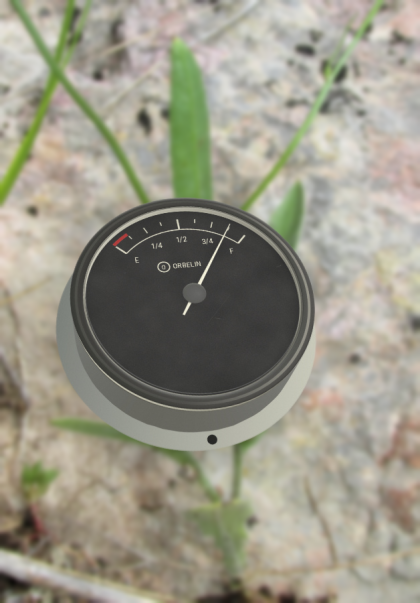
**0.875**
